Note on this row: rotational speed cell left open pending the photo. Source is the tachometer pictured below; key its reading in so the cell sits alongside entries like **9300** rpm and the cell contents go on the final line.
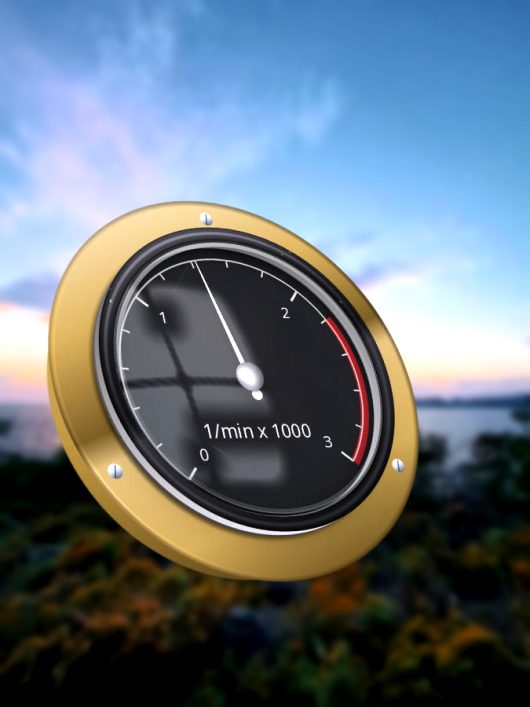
**1400** rpm
